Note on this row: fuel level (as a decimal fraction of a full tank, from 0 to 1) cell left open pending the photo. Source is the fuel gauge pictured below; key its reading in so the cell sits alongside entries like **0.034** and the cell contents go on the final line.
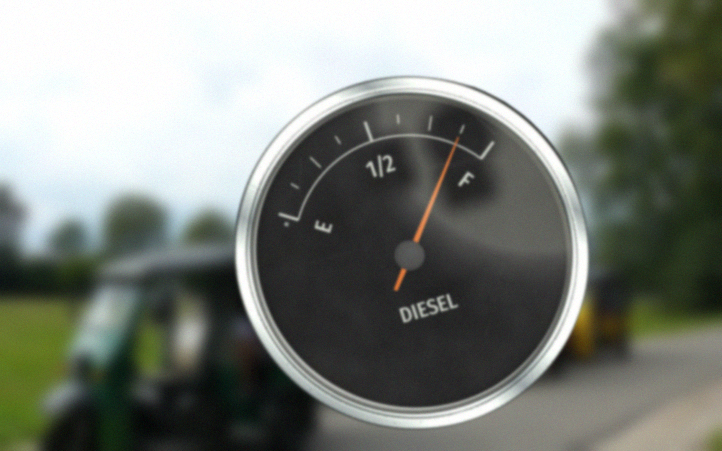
**0.875**
